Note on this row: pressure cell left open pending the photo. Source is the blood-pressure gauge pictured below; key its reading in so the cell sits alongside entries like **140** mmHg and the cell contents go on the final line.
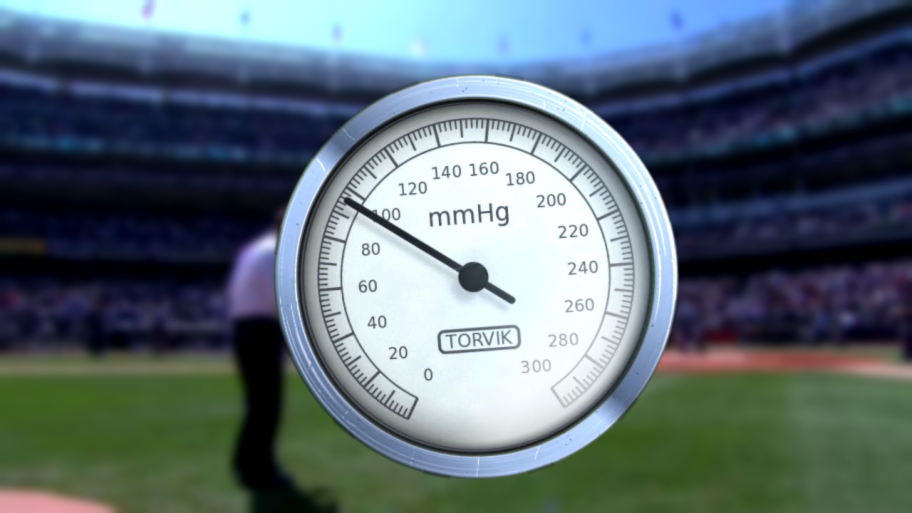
**96** mmHg
